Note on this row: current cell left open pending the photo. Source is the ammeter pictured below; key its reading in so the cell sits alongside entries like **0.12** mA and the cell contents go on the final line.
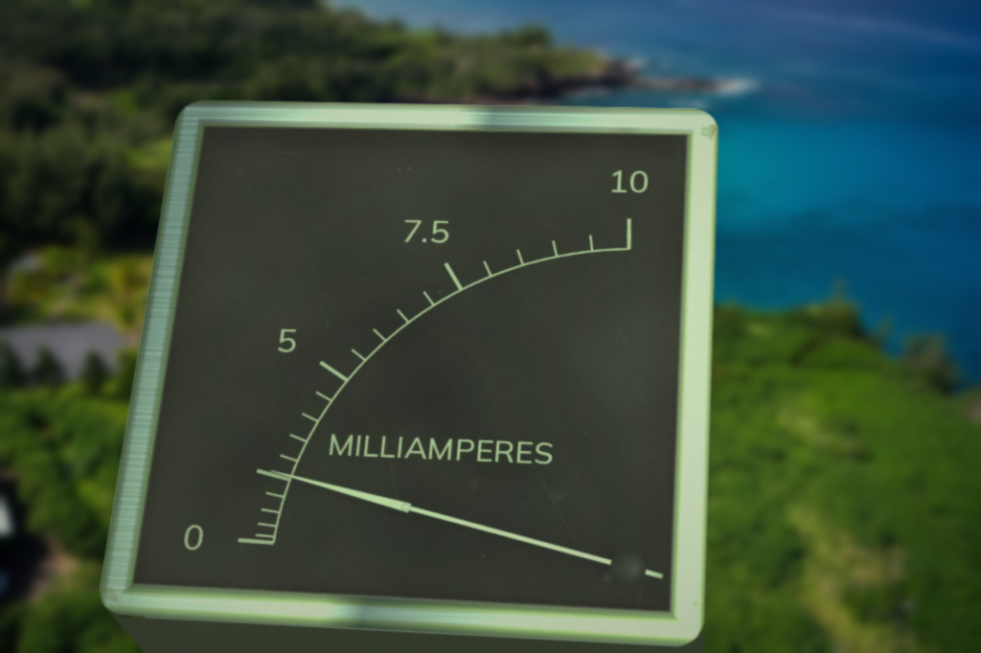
**2.5** mA
